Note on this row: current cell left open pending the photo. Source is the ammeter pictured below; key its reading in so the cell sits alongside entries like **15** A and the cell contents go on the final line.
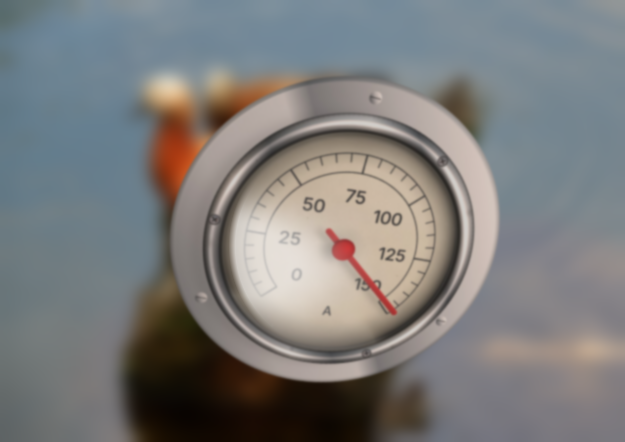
**147.5** A
